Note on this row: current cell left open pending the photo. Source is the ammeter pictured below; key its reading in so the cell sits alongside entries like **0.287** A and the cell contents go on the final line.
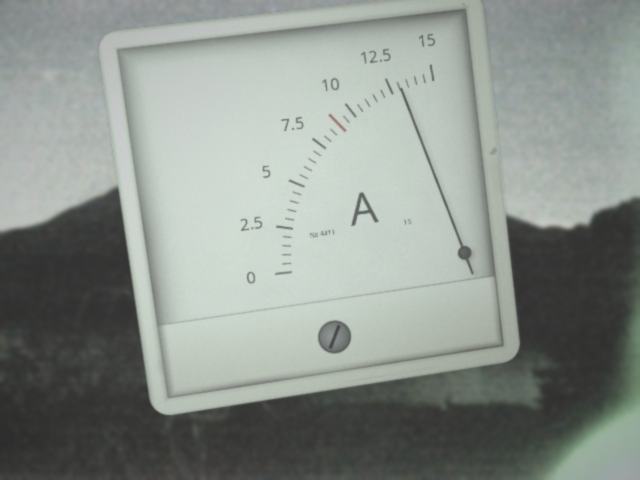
**13** A
